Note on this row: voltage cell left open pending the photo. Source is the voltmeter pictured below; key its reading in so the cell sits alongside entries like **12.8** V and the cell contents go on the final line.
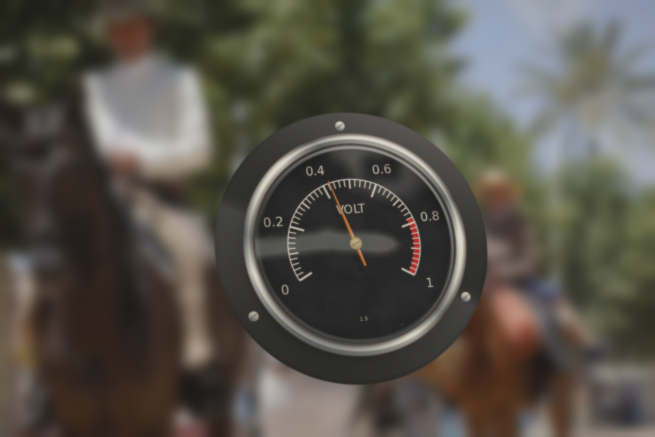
**0.42** V
